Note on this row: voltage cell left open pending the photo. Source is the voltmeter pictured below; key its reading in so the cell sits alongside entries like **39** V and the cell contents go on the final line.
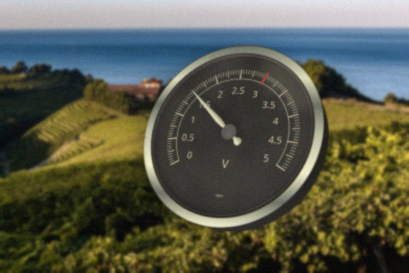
**1.5** V
